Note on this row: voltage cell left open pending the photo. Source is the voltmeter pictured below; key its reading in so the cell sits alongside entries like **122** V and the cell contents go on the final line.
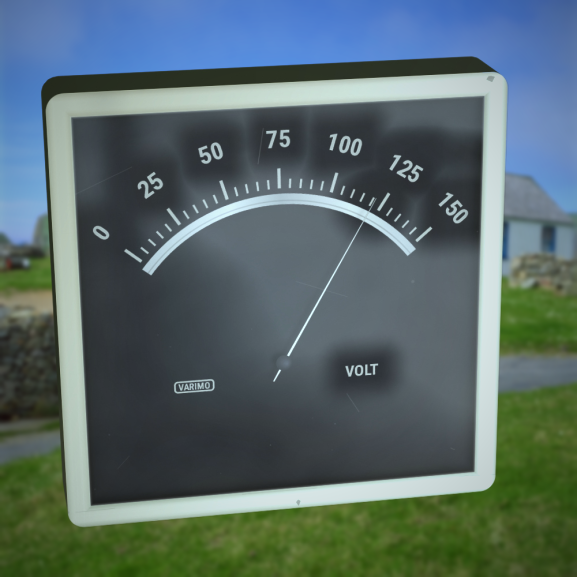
**120** V
